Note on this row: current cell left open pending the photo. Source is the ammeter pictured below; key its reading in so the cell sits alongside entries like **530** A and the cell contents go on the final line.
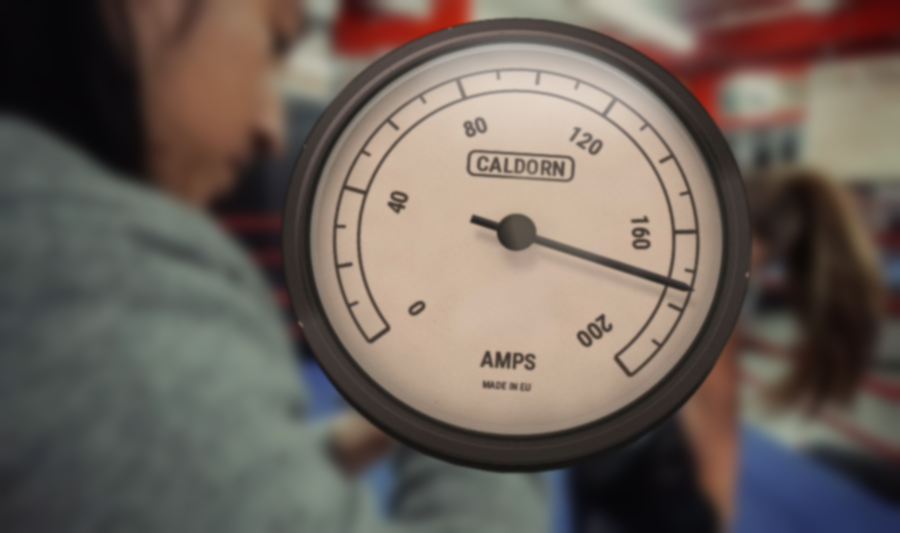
**175** A
